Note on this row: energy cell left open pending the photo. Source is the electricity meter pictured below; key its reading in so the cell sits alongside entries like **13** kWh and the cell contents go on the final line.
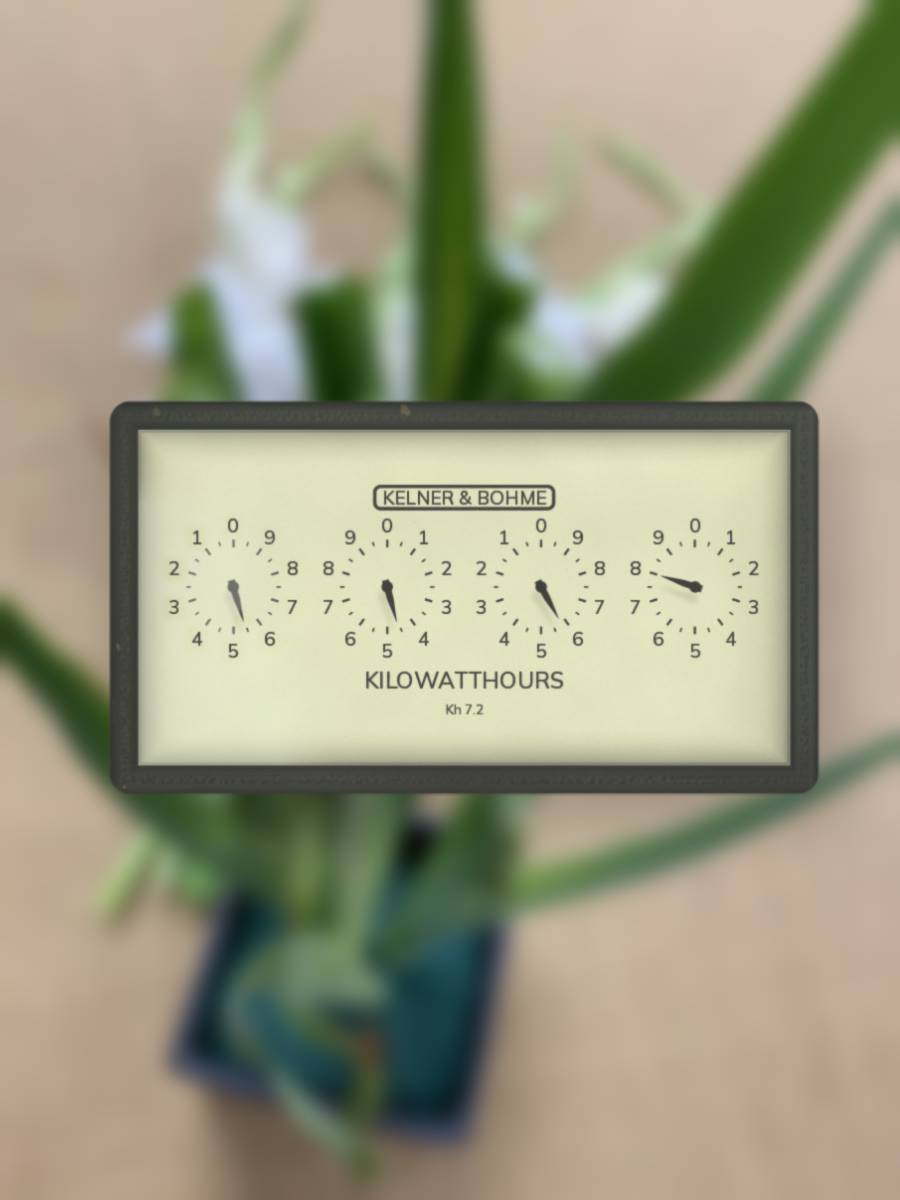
**5458** kWh
